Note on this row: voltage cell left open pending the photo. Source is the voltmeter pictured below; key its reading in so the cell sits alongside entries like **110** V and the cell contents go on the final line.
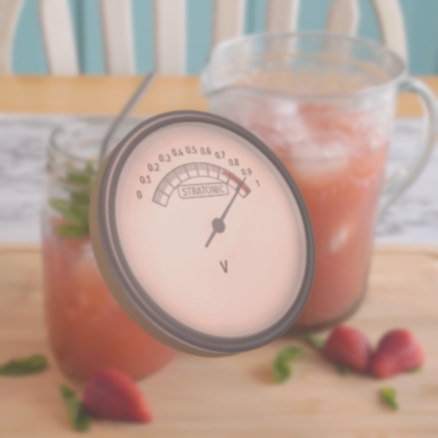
**0.9** V
